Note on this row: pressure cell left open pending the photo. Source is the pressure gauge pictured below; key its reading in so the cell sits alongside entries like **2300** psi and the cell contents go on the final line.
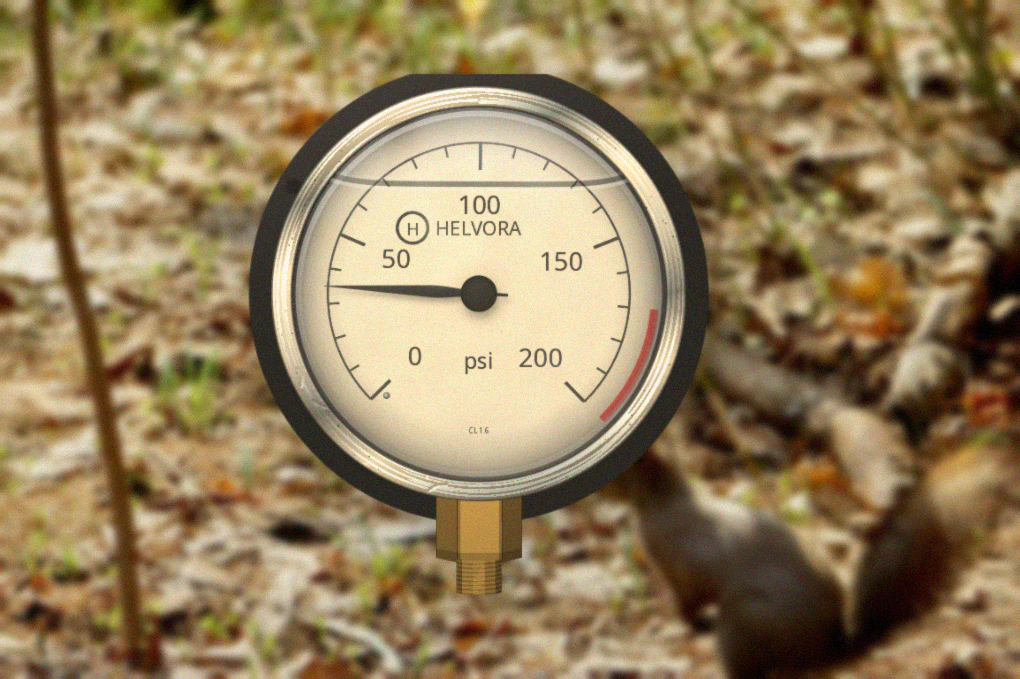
**35** psi
